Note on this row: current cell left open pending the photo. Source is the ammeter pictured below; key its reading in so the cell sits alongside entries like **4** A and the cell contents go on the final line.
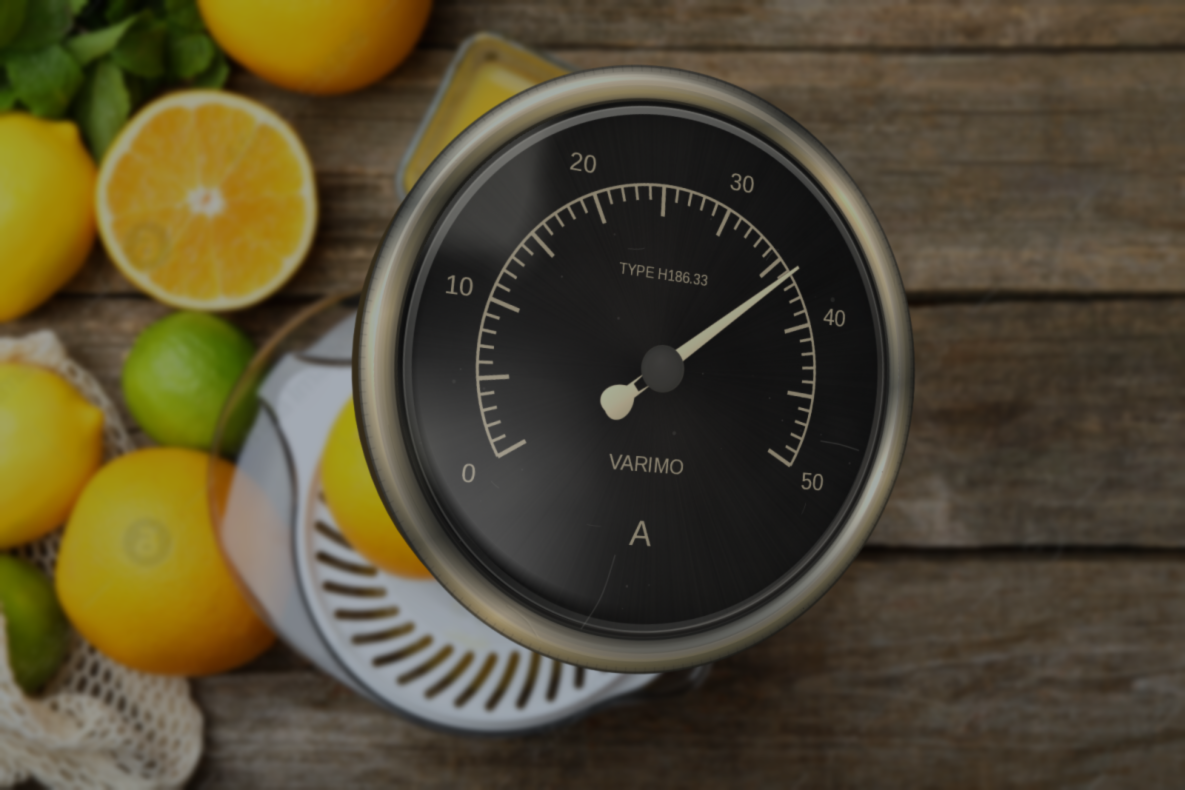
**36** A
